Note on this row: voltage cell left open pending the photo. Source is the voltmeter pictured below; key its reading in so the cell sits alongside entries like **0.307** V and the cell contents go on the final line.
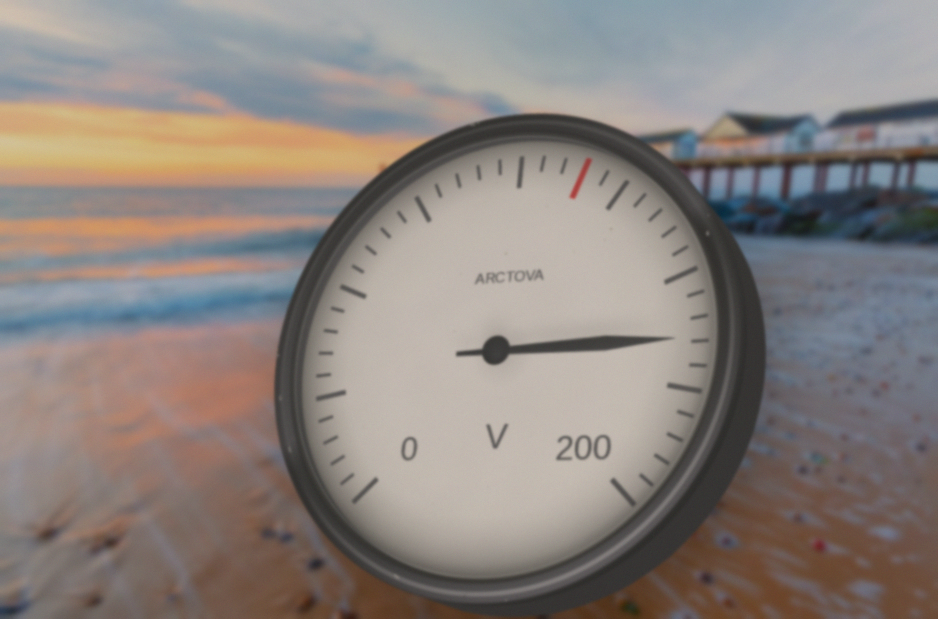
**165** V
